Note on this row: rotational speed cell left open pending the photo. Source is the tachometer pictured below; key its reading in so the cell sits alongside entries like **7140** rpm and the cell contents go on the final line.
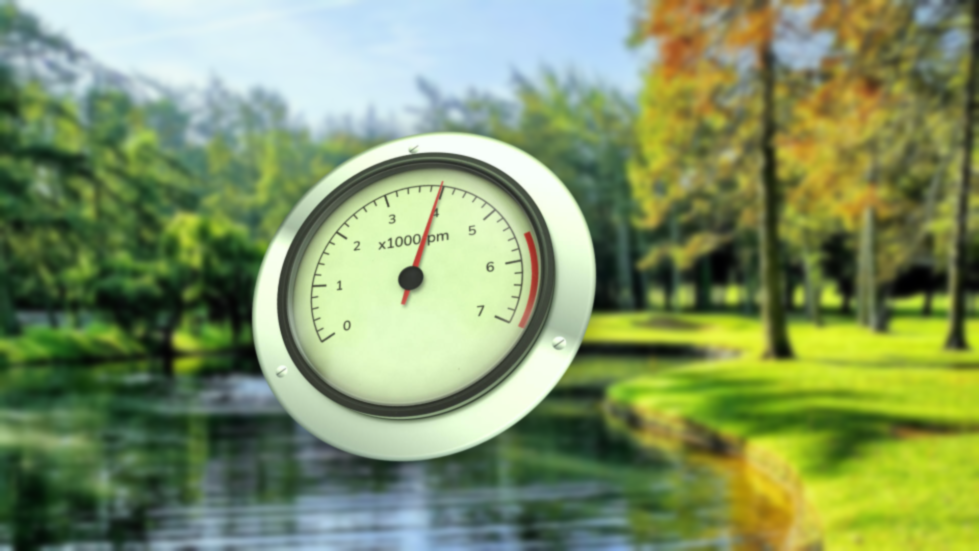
**4000** rpm
